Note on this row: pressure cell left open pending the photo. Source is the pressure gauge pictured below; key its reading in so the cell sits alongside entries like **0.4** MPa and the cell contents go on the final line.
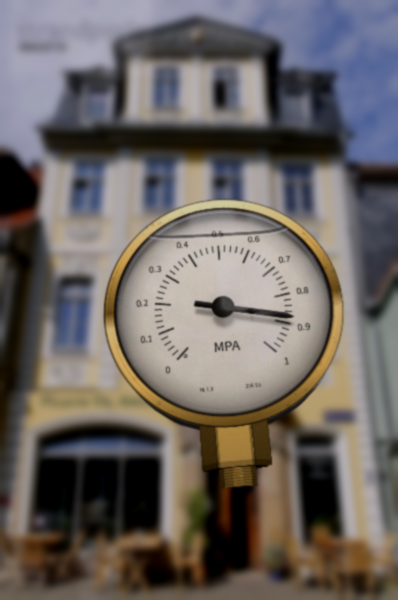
**0.88** MPa
